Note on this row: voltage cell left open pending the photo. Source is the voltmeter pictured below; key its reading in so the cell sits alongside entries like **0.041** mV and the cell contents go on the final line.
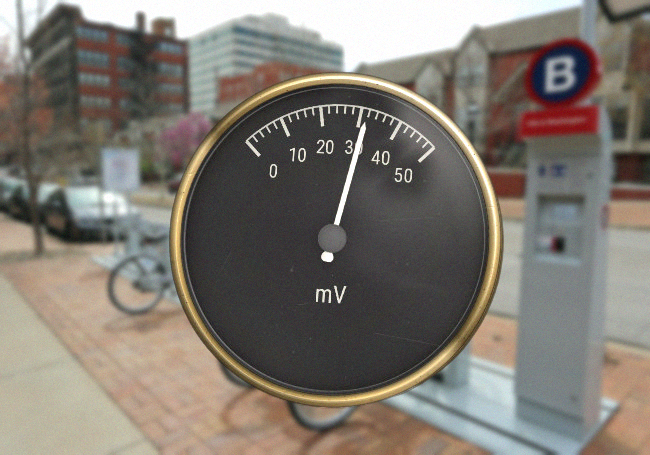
**32** mV
